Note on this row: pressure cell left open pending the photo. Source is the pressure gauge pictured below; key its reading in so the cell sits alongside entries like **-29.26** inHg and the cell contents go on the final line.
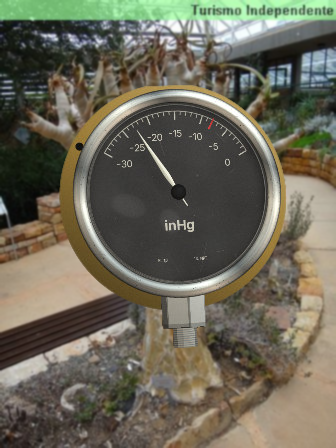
**-23** inHg
